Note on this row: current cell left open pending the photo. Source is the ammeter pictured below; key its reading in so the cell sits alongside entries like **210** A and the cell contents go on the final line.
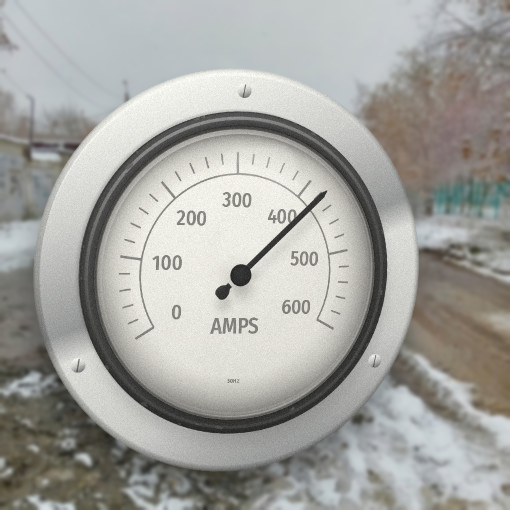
**420** A
